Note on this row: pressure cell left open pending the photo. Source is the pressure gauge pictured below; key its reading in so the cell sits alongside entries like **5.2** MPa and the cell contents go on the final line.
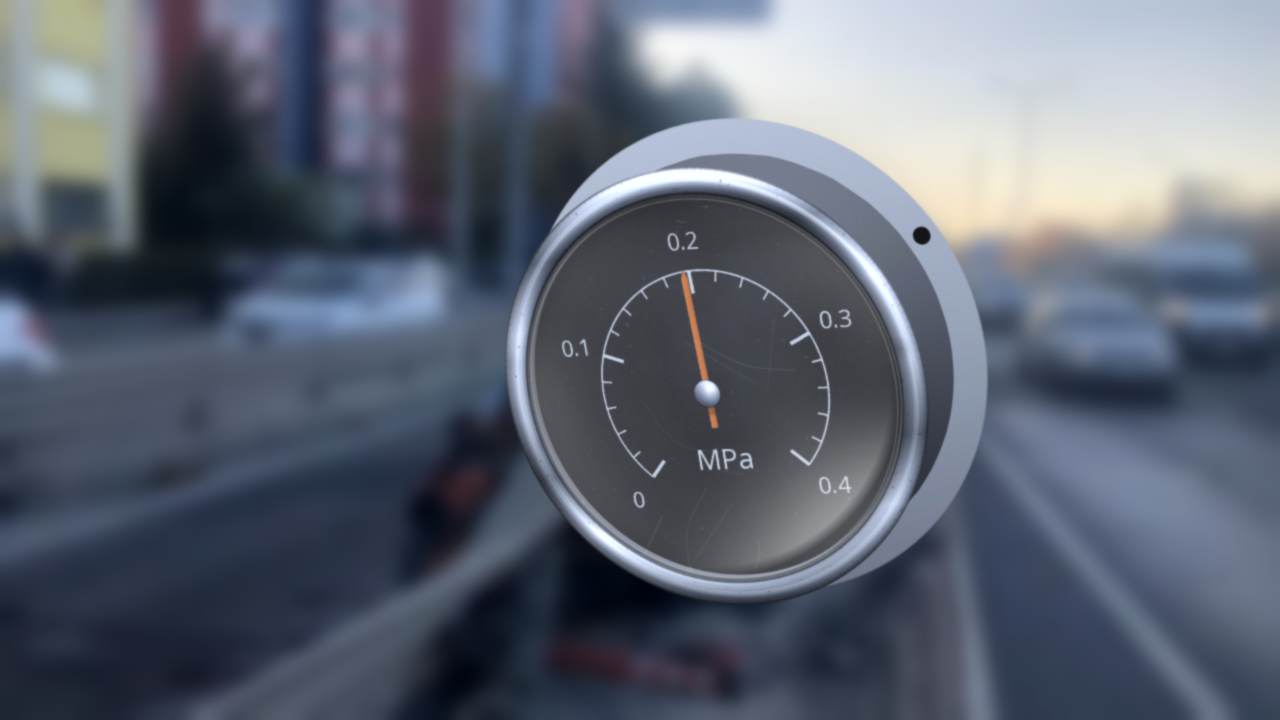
**0.2** MPa
